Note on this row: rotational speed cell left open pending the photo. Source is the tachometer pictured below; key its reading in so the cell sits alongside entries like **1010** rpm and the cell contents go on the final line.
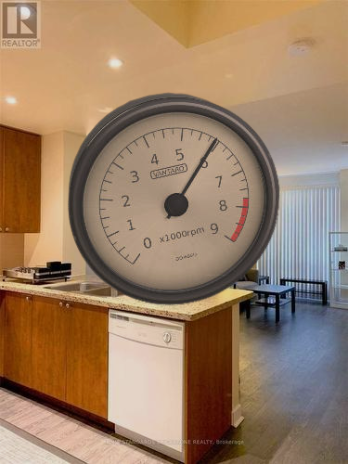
**5875** rpm
